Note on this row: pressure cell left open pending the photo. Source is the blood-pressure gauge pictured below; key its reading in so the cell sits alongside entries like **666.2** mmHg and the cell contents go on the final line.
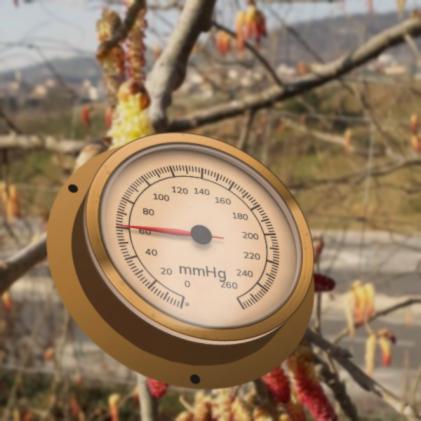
**60** mmHg
